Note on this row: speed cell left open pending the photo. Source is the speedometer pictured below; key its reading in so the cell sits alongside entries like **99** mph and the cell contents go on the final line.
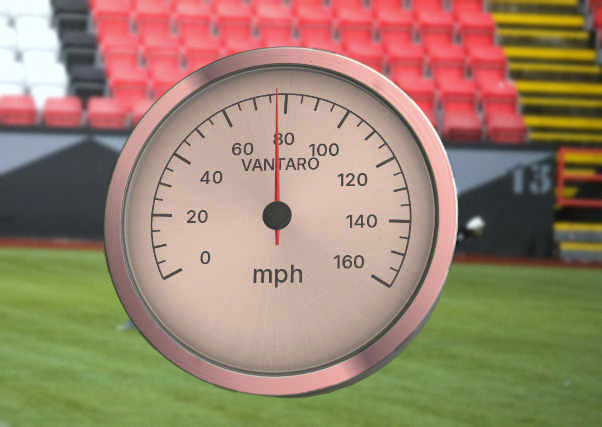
**77.5** mph
